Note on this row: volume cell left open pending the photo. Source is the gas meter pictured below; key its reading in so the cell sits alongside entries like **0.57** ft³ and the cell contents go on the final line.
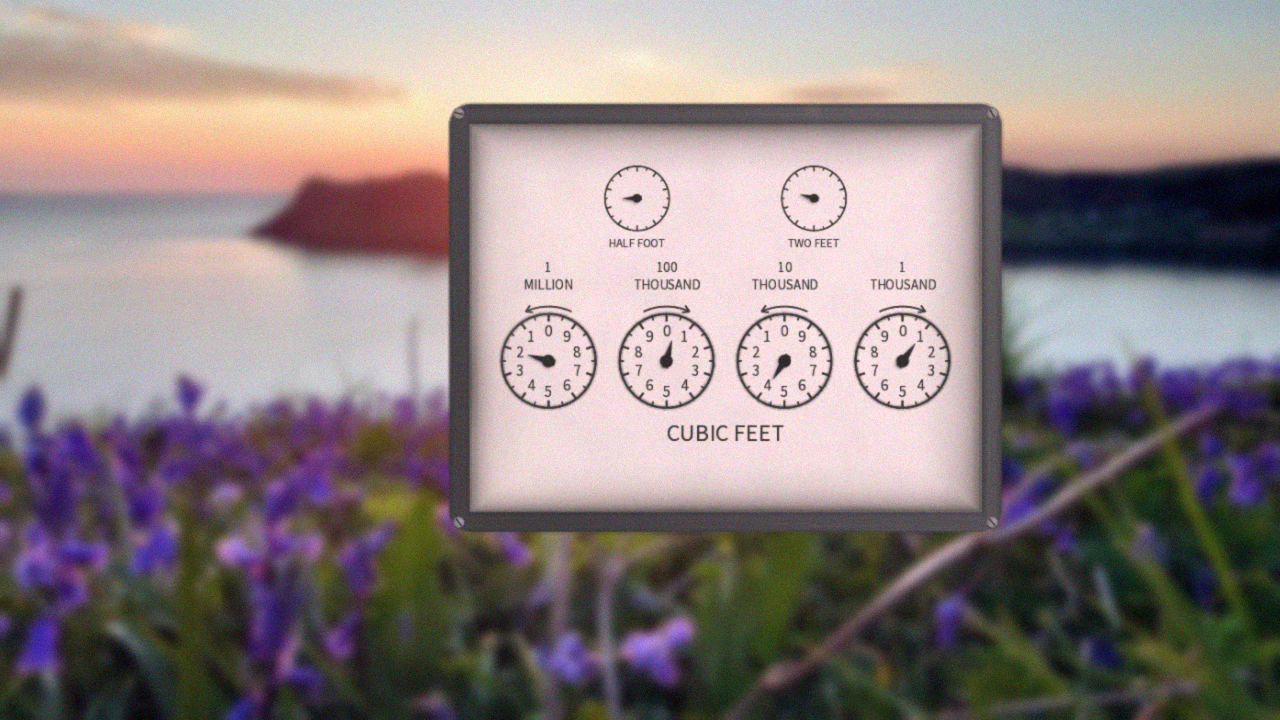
**204100** ft³
